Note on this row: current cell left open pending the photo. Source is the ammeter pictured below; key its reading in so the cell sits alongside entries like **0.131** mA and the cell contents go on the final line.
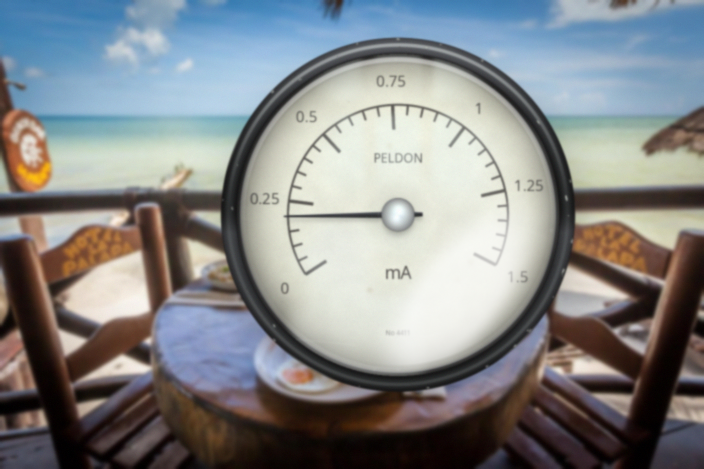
**0.2** mA
